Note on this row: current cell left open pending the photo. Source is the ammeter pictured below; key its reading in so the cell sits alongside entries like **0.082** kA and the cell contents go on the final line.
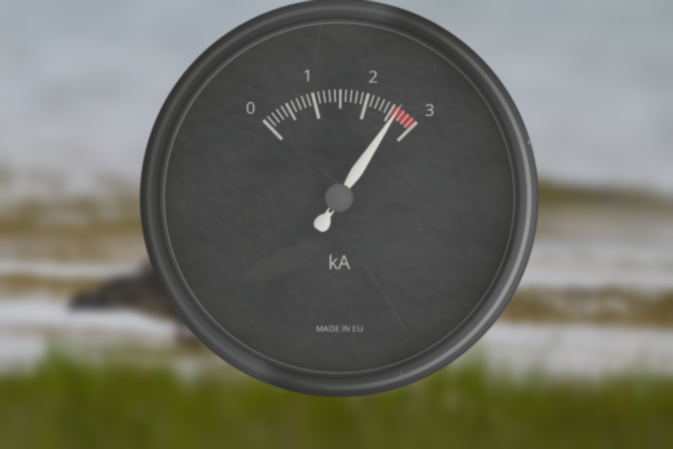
**2.6** kA
